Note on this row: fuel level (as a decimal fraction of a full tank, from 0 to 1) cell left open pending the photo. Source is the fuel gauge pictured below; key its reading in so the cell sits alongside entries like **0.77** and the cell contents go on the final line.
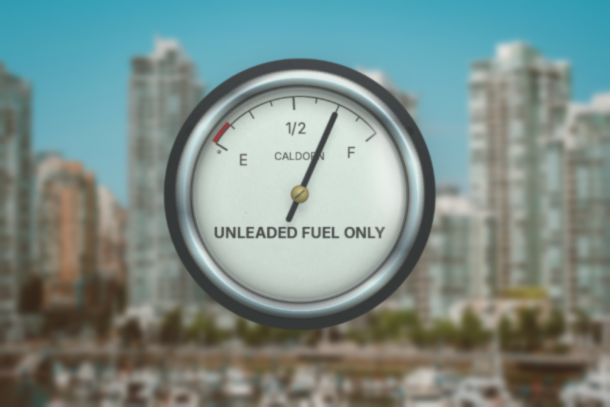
**0.75**
